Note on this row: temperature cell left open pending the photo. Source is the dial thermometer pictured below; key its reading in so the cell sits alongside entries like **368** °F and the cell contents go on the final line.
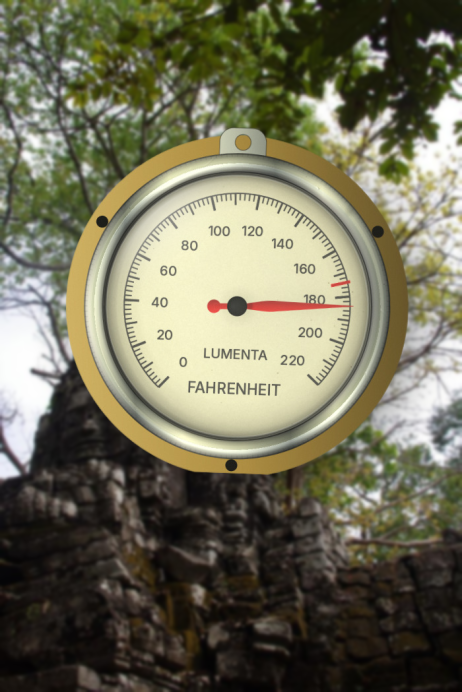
**184** °F
